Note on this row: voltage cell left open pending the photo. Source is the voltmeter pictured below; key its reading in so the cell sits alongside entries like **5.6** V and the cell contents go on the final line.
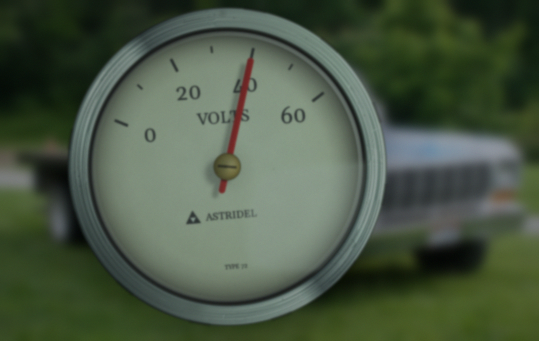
**40** V
